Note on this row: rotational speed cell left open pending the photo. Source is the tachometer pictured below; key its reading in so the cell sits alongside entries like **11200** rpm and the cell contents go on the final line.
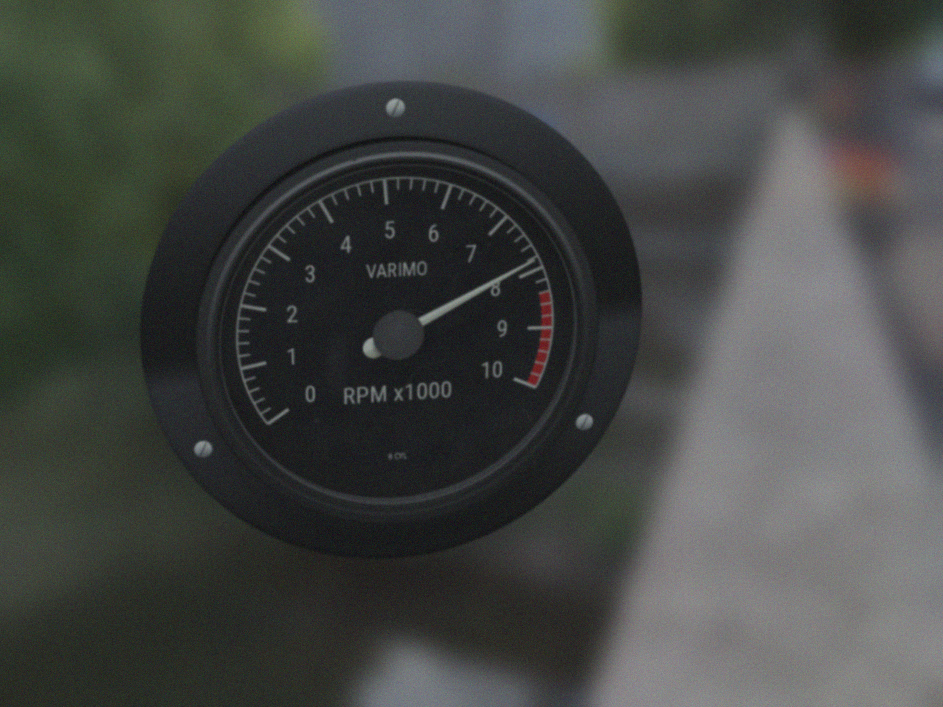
**7800** rpm
